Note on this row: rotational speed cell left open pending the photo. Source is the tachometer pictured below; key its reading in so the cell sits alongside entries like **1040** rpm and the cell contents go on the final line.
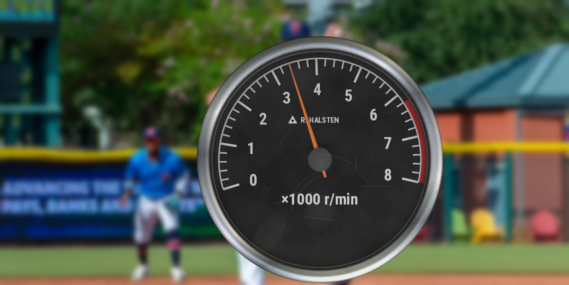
**3400** rpm
